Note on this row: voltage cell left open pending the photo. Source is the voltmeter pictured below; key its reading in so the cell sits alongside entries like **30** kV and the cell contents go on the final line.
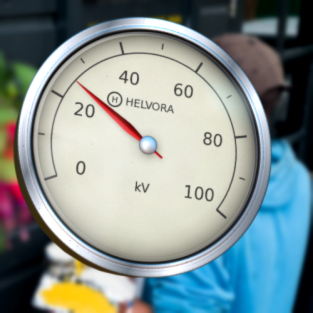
**25** kV
